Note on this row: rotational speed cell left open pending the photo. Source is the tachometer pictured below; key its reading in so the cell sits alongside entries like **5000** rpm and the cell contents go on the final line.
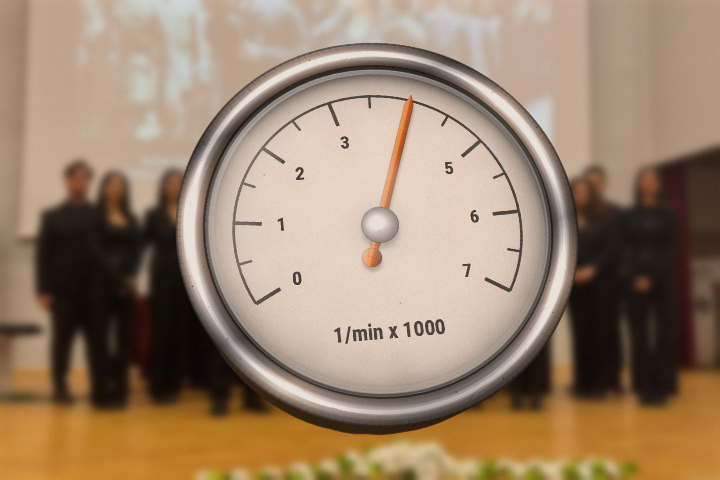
**4000** rpm
